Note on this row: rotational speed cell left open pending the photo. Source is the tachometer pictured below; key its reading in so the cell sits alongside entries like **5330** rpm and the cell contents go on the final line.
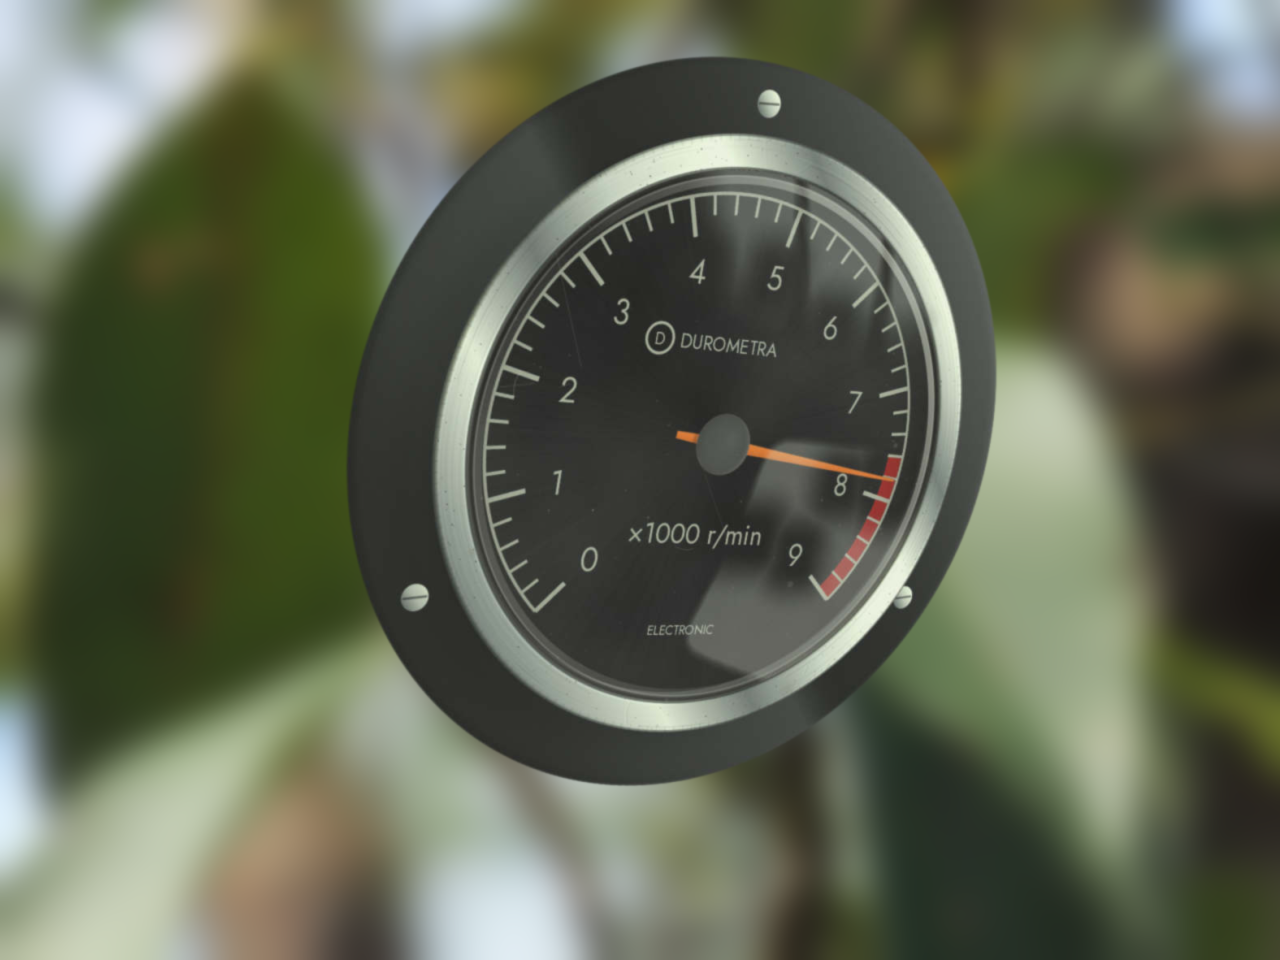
**7800** rpm
